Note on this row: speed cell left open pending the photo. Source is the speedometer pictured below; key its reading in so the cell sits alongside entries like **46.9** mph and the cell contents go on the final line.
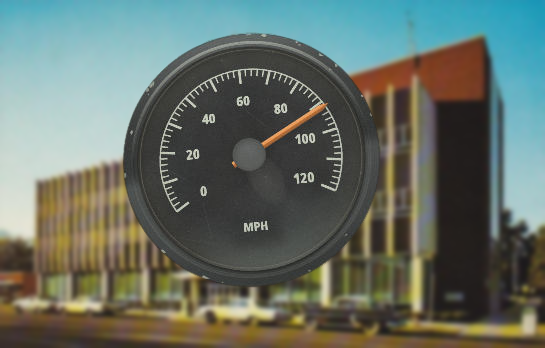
**92** mph
